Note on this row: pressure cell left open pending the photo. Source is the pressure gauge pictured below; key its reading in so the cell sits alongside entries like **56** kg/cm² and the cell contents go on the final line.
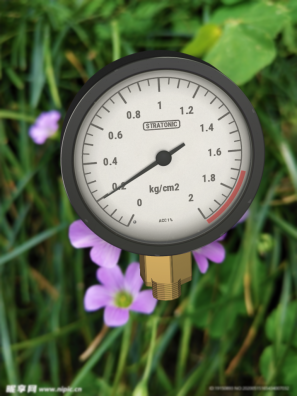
**0.2** kg/cm²
